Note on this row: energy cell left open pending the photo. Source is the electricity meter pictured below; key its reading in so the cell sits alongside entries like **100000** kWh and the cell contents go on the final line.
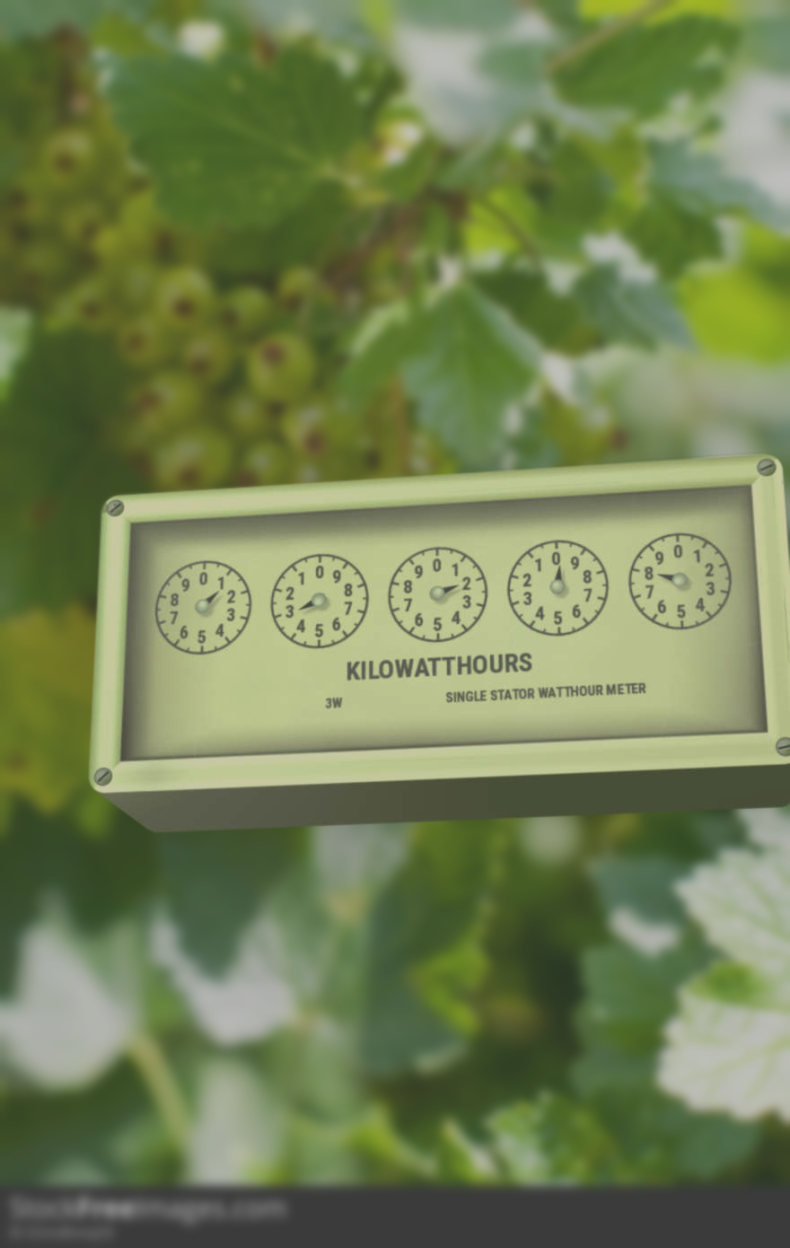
**13198** kWh
